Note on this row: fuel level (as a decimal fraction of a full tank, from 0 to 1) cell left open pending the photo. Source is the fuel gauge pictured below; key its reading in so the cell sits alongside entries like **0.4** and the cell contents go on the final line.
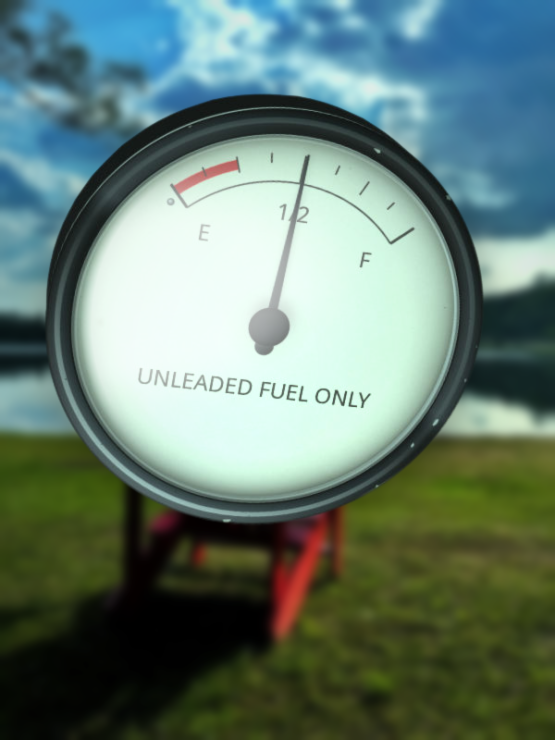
**0.5**
